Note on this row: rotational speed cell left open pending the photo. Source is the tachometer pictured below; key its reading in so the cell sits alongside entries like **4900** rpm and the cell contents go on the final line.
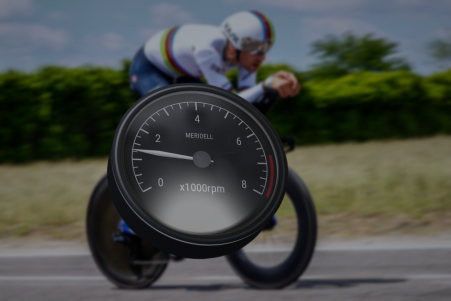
**1250** rpm
